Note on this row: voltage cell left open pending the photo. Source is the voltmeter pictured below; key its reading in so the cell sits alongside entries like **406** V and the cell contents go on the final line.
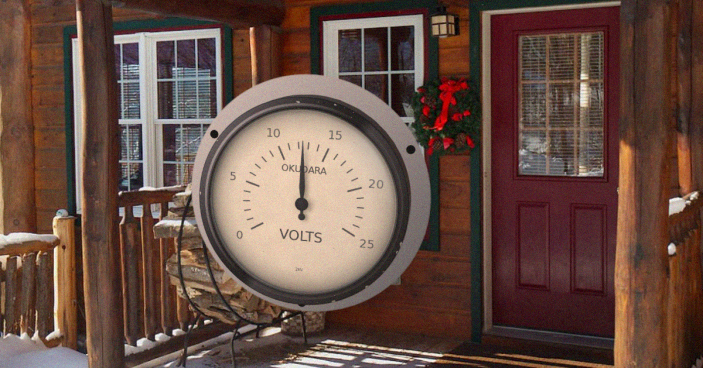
**12.5** V
